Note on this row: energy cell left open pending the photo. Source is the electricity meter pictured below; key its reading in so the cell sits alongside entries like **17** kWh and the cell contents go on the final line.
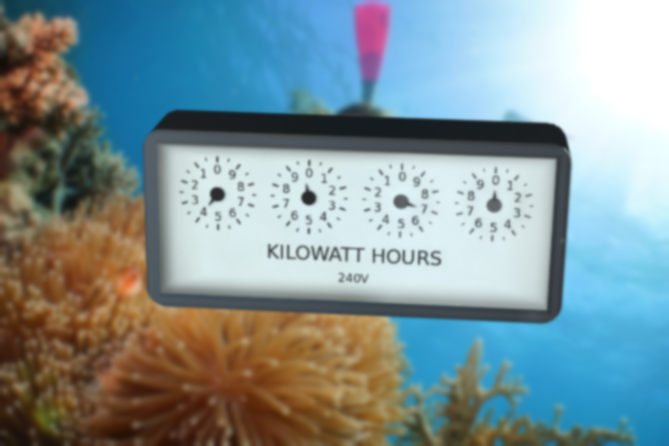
**3970** kWh
